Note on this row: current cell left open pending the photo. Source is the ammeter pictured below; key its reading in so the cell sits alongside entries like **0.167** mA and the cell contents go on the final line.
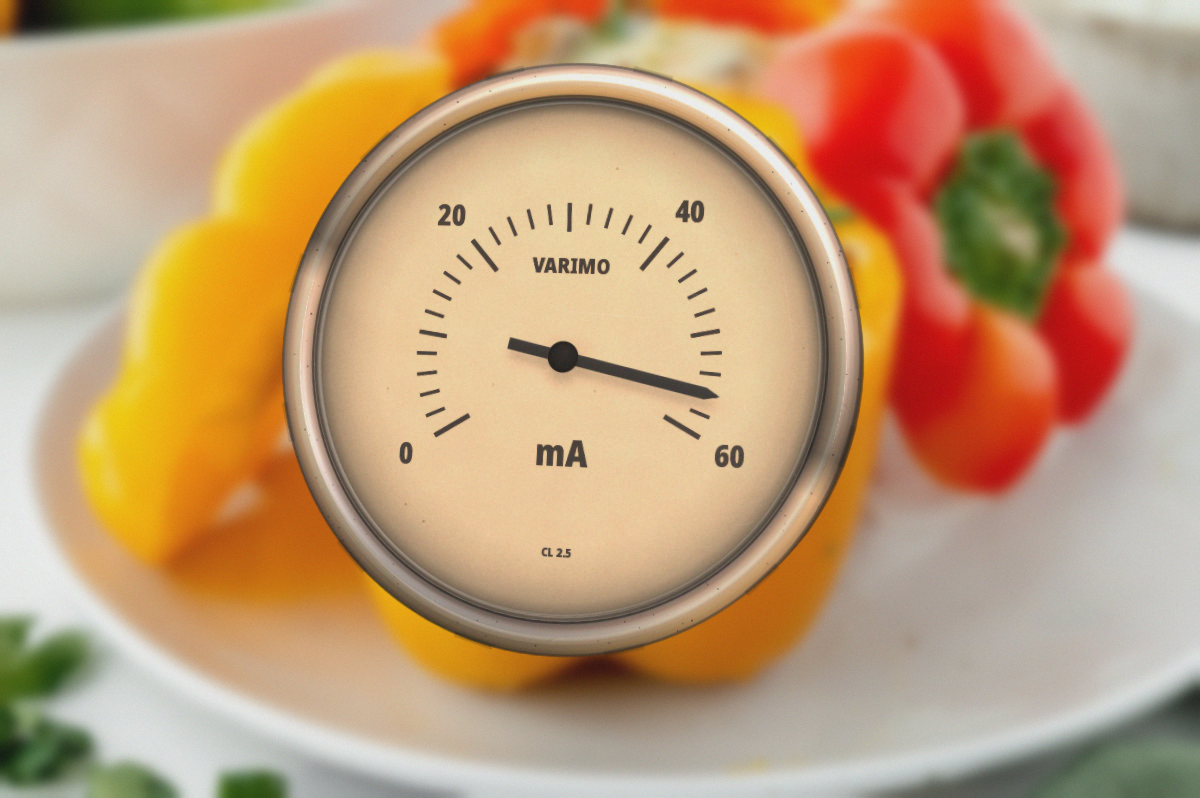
**56** mA
